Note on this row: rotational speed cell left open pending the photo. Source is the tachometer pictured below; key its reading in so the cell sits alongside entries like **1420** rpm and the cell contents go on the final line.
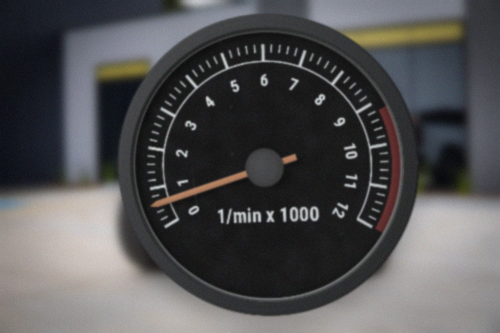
**600** rpm
